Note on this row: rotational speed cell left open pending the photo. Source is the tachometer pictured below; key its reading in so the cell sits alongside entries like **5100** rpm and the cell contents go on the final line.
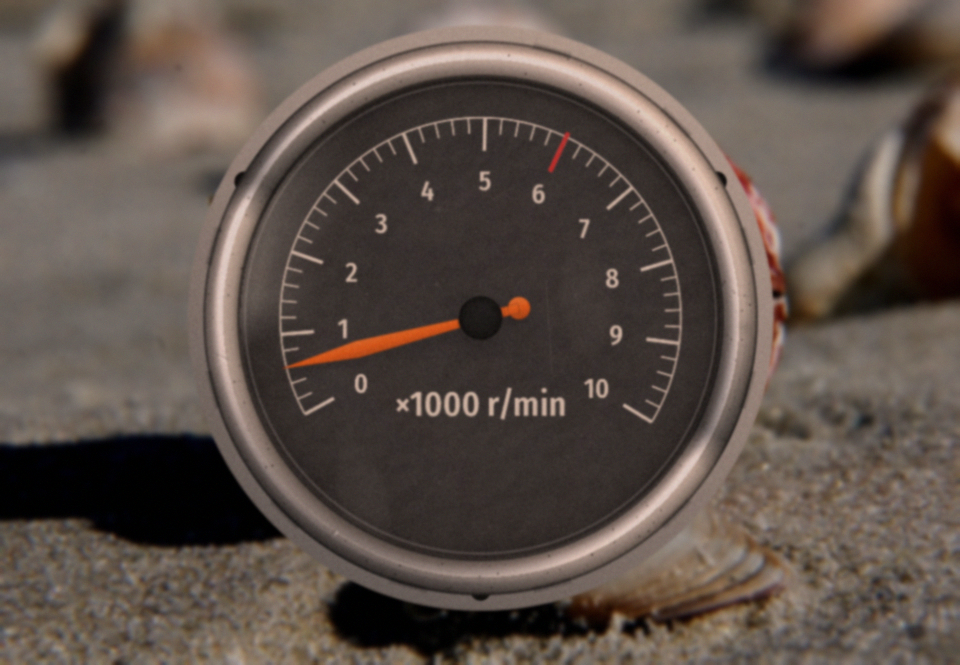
**600** rpm
